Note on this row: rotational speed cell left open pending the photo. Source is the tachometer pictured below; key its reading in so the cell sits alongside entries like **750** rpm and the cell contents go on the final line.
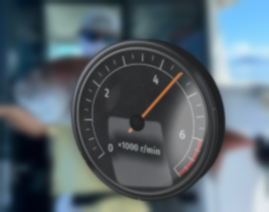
**4500** rpm
